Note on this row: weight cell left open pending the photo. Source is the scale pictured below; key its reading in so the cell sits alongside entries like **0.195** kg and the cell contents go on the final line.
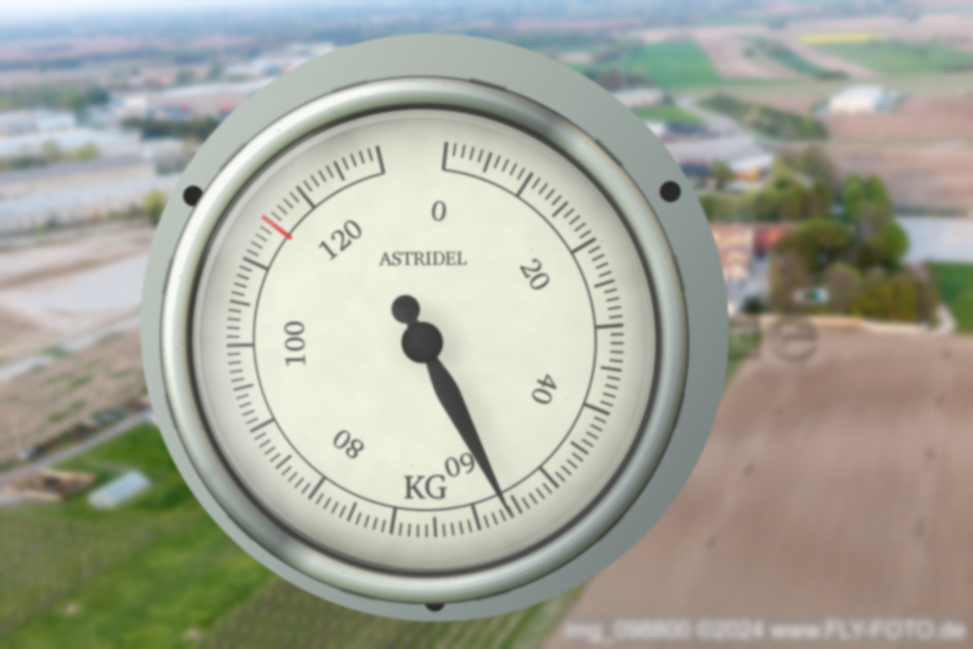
**56** kg
